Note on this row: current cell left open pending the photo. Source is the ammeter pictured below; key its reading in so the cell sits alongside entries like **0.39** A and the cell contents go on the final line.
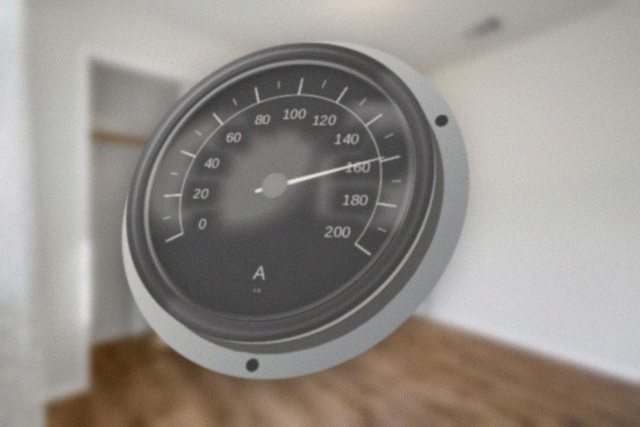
**160** A
